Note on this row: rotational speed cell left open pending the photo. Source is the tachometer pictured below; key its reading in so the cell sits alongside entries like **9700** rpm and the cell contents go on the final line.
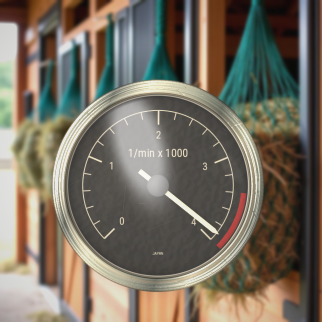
**3900** rpm
